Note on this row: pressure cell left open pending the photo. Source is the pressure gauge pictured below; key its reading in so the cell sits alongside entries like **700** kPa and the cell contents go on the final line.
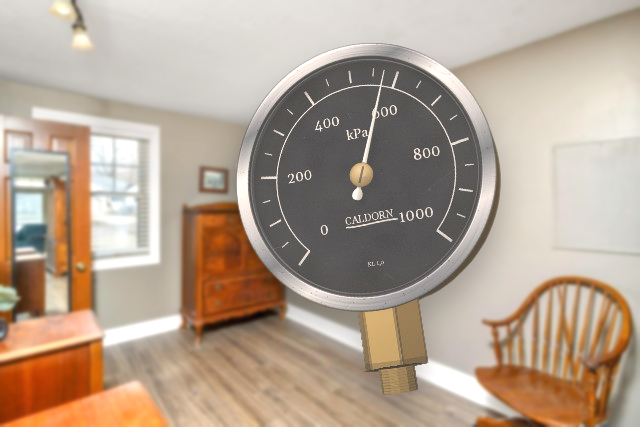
**575** kPa
